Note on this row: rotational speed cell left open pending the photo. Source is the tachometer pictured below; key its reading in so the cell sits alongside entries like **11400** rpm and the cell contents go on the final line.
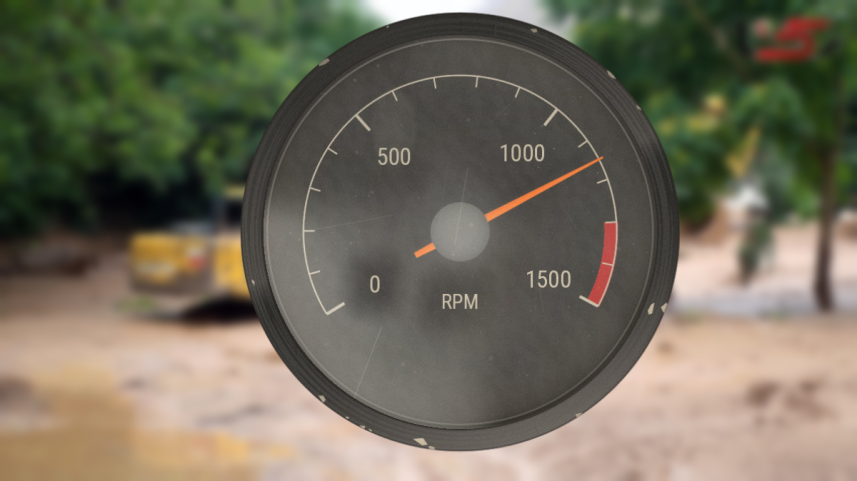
**1150** rpm
